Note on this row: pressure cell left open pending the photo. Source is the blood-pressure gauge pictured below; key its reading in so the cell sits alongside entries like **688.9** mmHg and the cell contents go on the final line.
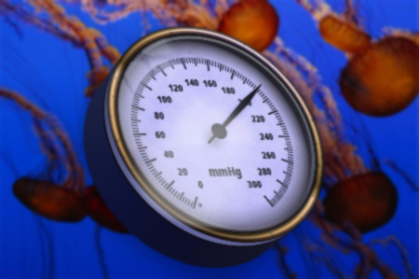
**200** mmHg
